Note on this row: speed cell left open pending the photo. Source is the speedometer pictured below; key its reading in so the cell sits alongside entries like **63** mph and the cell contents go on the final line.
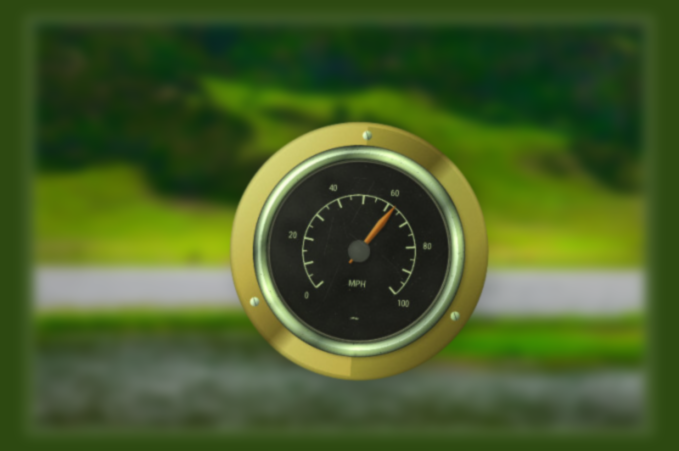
**62.5** mph
